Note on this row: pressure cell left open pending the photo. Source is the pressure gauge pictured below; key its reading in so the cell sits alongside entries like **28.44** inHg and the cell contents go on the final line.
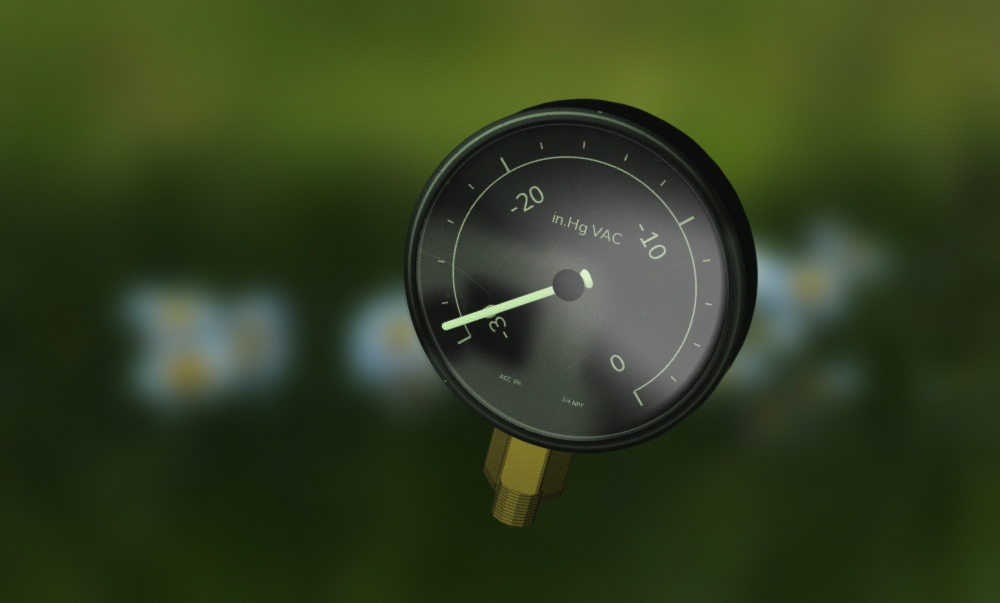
**-29** inHg
